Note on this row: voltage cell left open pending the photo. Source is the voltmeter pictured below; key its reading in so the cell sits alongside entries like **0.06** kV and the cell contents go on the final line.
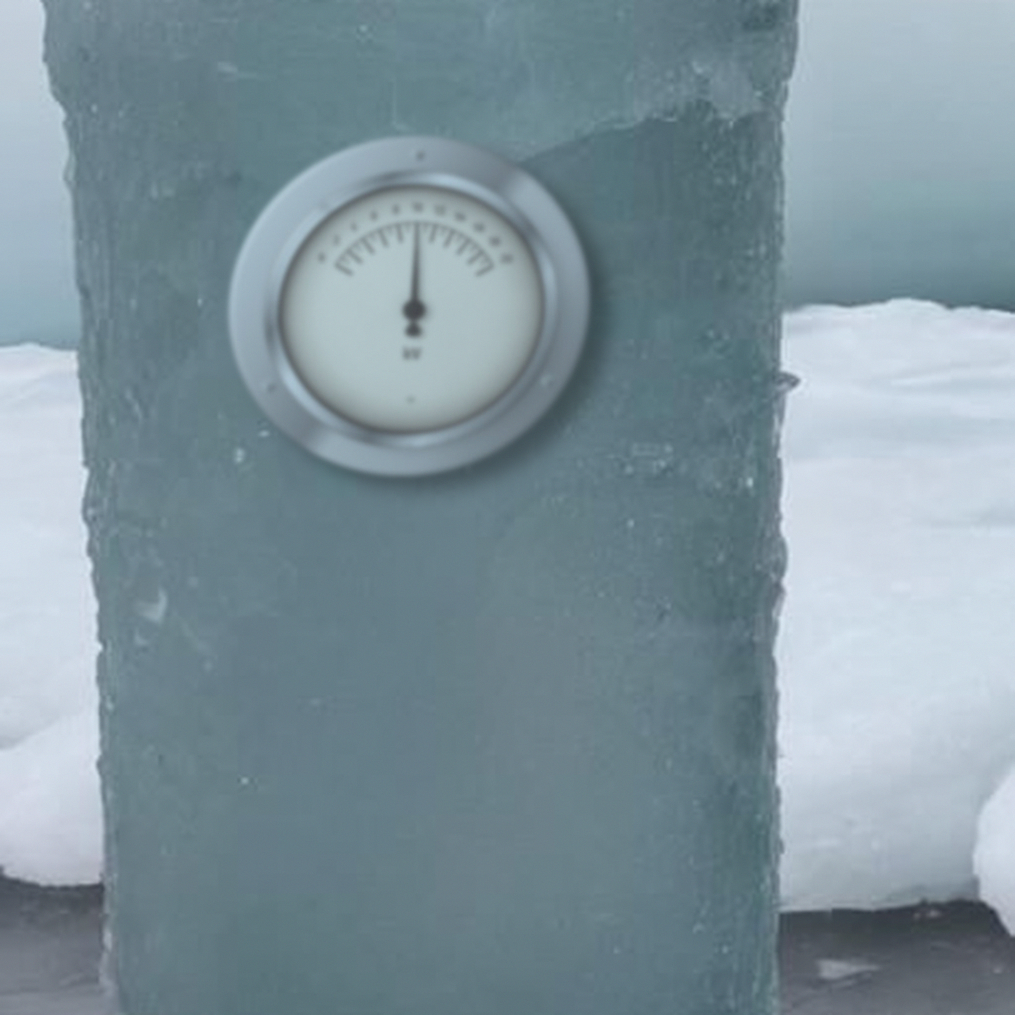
**10** kV
